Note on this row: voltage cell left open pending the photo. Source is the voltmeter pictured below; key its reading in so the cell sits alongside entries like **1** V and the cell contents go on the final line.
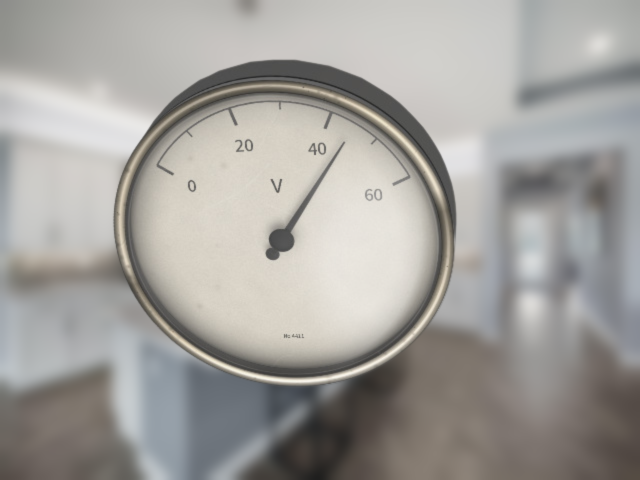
**45** V
